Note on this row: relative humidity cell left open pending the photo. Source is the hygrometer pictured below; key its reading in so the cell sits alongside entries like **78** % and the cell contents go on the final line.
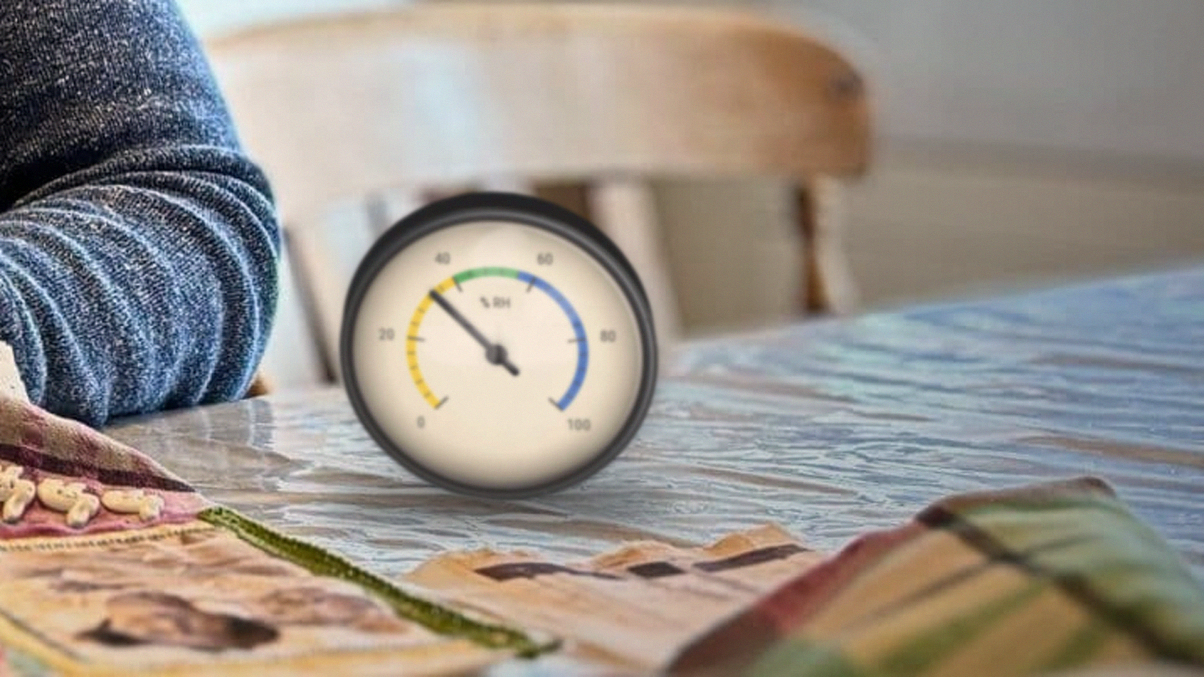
**34** %
